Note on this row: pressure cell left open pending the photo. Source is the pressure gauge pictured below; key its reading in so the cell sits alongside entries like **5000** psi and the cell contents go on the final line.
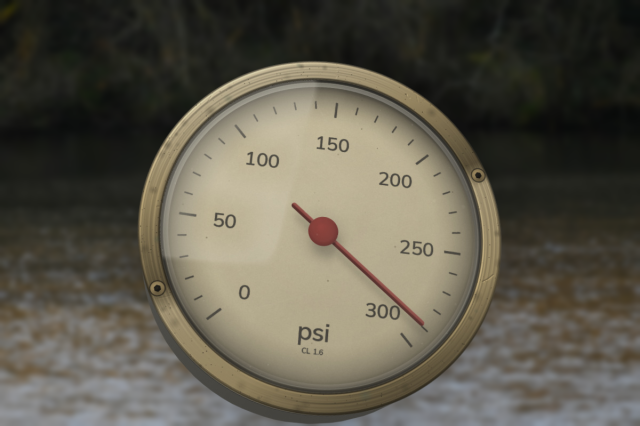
**290** psi
